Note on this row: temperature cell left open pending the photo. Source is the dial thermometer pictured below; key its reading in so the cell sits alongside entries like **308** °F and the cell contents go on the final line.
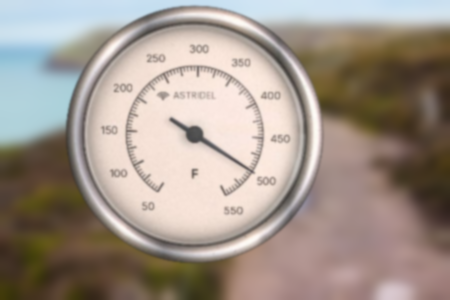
**500** °F
